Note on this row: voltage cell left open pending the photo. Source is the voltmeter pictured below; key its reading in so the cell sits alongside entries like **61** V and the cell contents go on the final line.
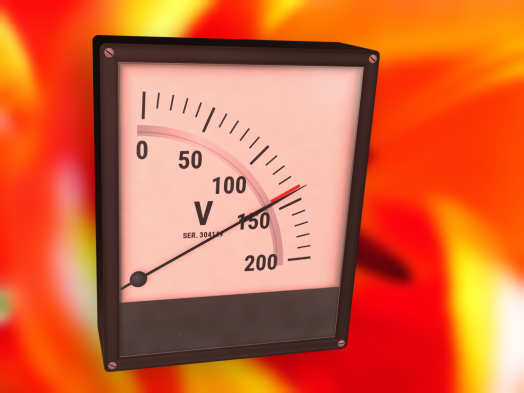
**140** V
